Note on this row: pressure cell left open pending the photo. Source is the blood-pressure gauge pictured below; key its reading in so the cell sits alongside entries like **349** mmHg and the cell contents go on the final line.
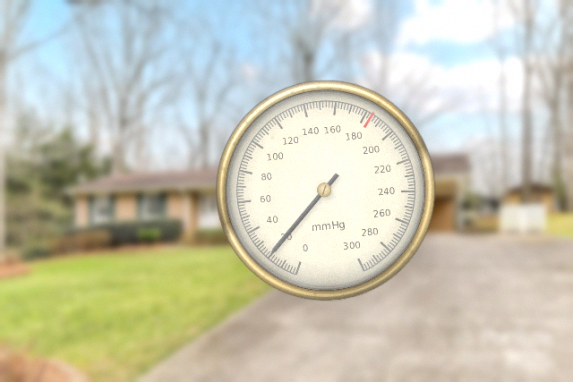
**20** mmHg
